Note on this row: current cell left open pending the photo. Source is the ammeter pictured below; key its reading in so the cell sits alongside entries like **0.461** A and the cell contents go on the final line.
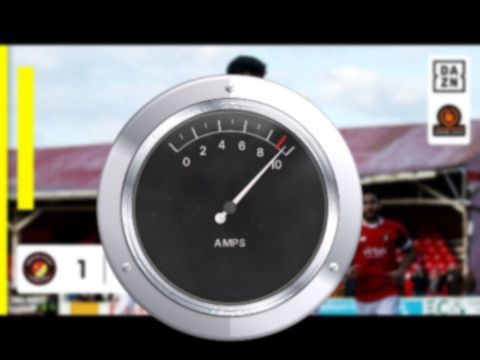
**9.5** A
